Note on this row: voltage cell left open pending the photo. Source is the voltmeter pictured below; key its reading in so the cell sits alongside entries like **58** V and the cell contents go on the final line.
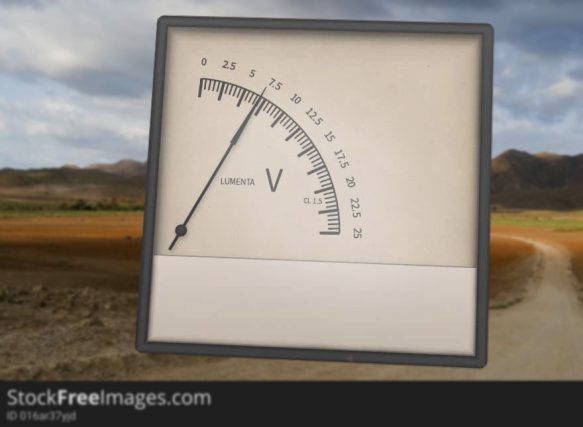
**7** V
